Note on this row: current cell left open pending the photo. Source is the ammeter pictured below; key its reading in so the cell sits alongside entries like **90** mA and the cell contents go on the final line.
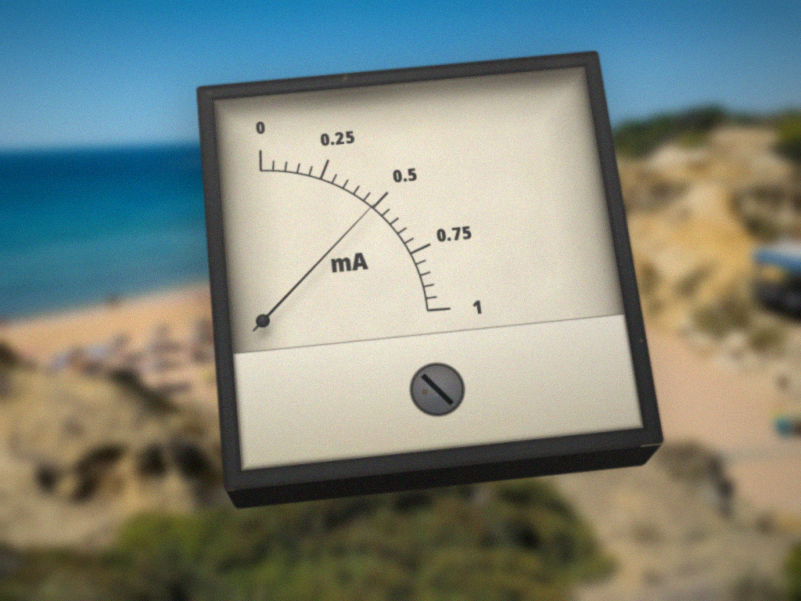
**0.5** mA
